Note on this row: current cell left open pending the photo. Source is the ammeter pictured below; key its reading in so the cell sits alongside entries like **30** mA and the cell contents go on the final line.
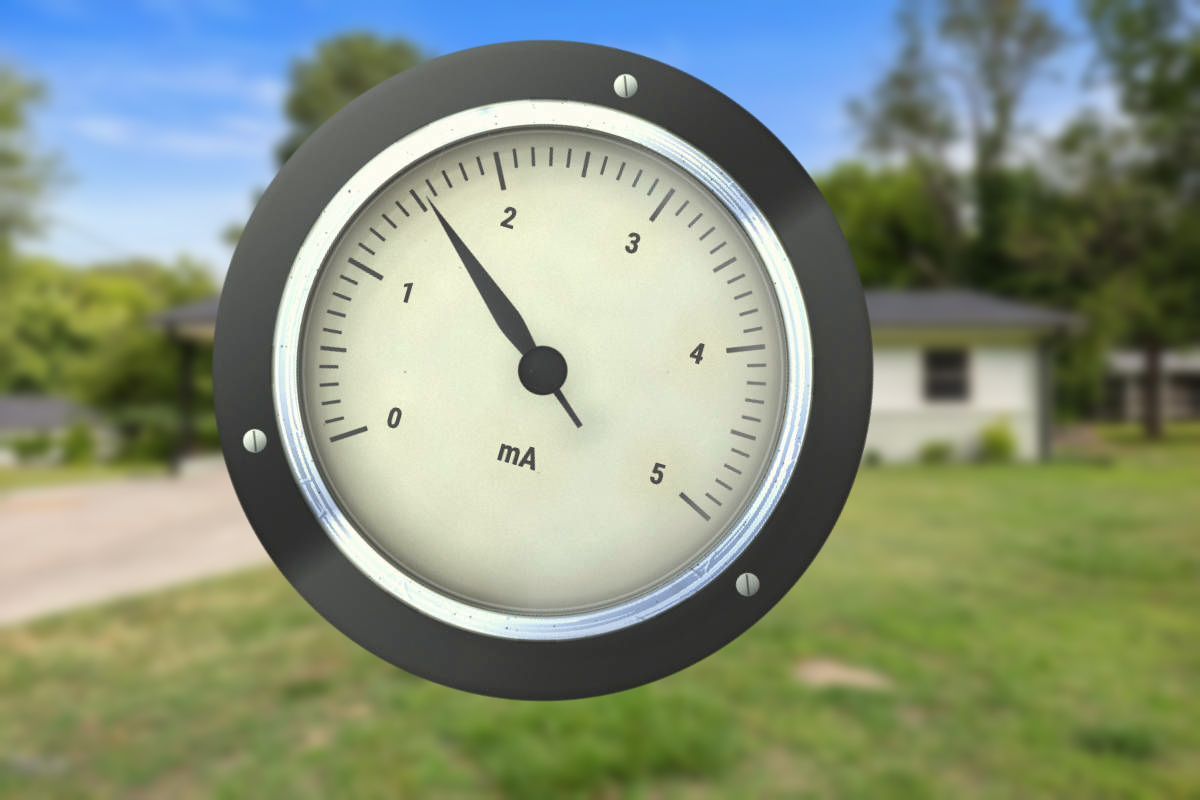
**1.55** mA
